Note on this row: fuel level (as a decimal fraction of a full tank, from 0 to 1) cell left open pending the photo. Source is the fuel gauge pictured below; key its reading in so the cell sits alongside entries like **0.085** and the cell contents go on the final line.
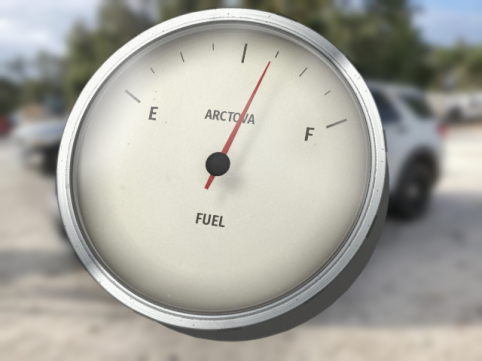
**0.625**
